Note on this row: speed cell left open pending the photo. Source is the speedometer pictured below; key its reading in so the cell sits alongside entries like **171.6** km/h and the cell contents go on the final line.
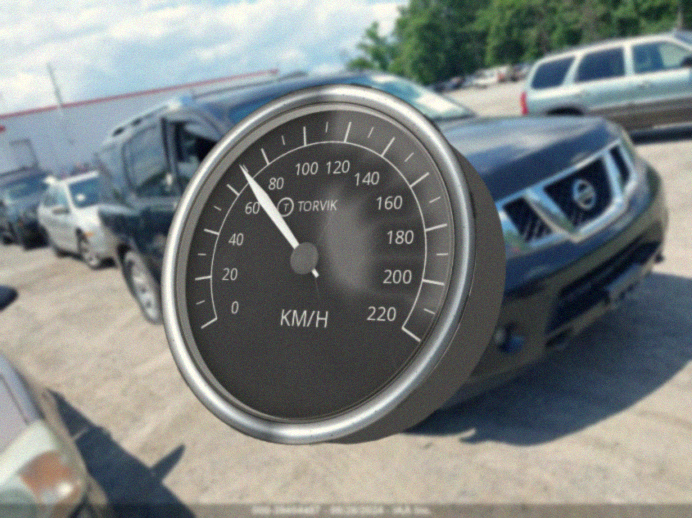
**70** km/h
